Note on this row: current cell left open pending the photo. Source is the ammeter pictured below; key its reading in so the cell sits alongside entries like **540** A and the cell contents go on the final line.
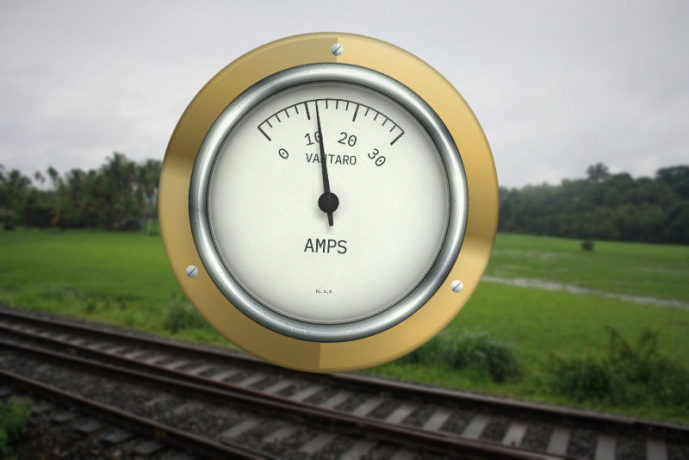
**12** A
